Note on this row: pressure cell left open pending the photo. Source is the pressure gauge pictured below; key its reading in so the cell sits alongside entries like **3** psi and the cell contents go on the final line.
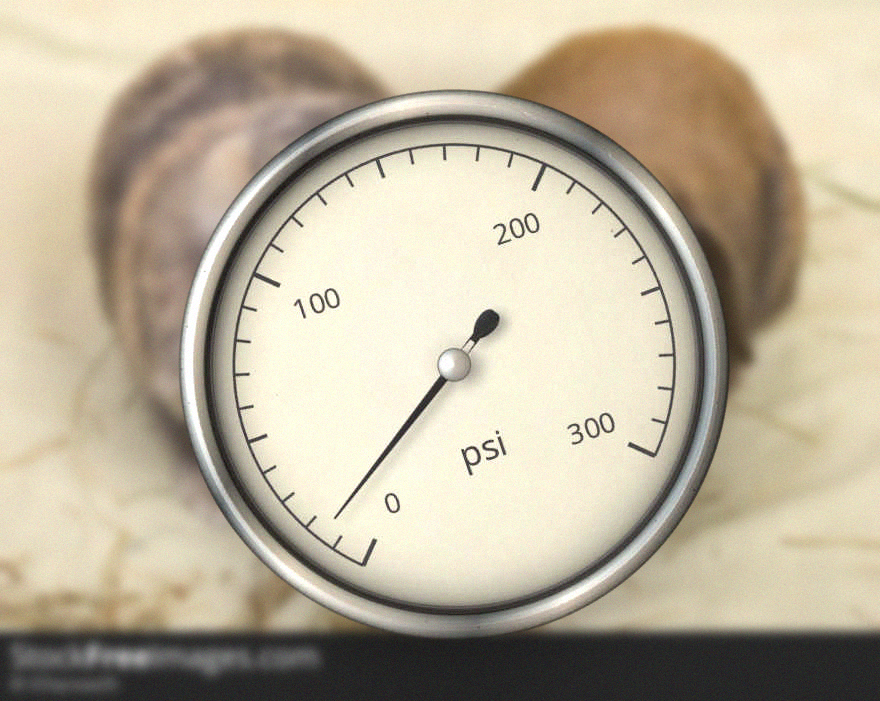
**15** psi
